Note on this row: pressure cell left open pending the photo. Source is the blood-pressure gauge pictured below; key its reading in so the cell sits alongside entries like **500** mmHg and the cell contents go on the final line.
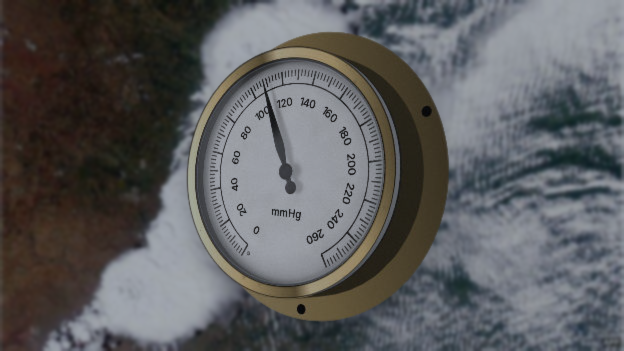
**110** mmHg
